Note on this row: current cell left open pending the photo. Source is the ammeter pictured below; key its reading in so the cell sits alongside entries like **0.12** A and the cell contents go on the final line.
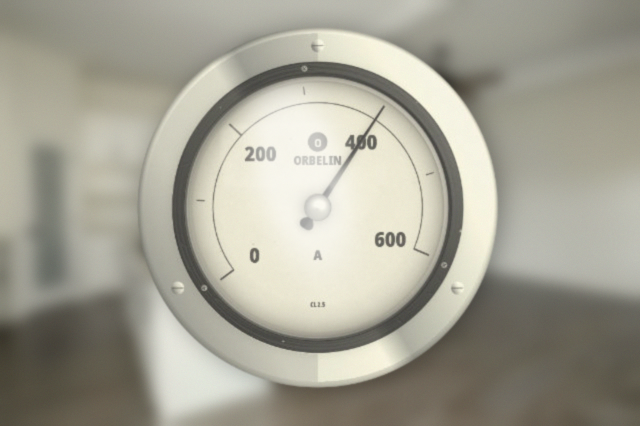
**400** A
